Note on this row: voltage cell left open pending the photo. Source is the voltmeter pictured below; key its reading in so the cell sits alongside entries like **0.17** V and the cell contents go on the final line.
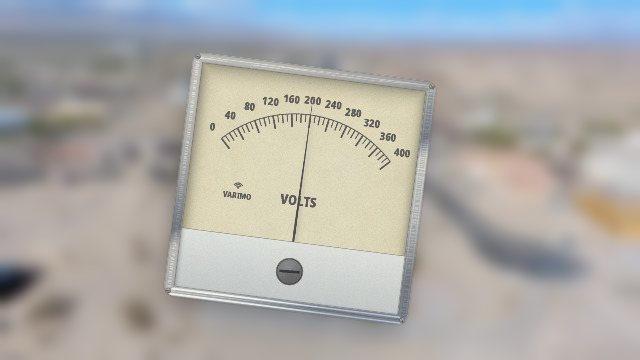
**200** V
